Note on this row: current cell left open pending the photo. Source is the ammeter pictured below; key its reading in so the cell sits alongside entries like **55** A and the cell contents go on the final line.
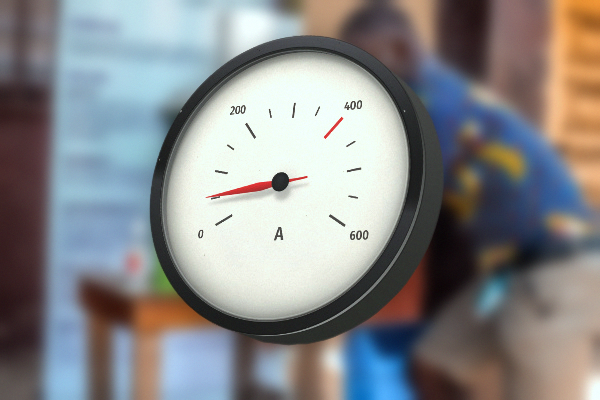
**50** A
